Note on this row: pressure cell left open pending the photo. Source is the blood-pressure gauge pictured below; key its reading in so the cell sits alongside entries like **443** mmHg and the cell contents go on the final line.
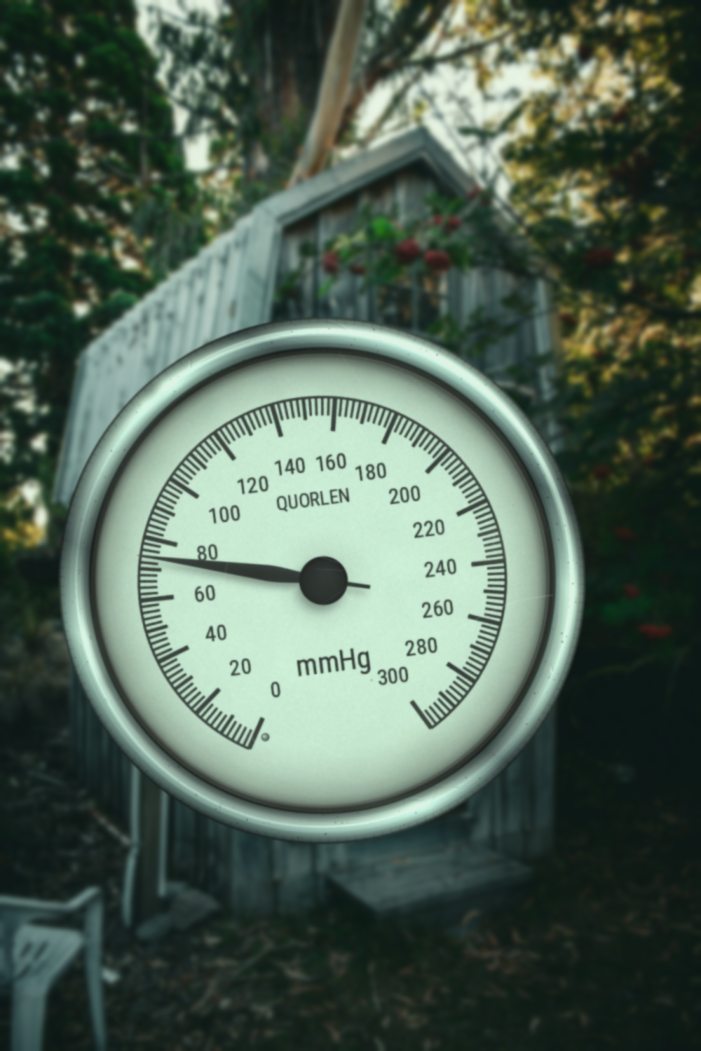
**74** mmHg
